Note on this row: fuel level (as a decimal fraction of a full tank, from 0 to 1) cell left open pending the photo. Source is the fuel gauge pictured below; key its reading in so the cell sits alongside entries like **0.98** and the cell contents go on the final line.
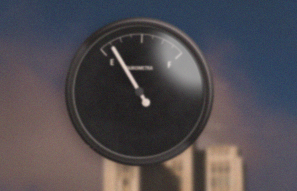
**0.125**
